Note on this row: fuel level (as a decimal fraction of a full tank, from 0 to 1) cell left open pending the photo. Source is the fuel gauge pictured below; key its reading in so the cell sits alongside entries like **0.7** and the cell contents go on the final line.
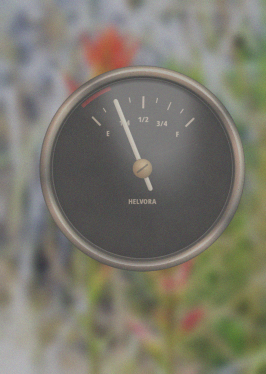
**0.25**
